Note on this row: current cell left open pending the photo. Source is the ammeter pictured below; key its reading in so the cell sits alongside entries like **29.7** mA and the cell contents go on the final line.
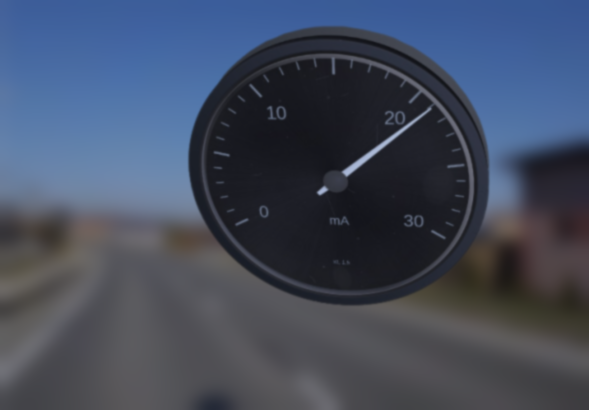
**21** mA
